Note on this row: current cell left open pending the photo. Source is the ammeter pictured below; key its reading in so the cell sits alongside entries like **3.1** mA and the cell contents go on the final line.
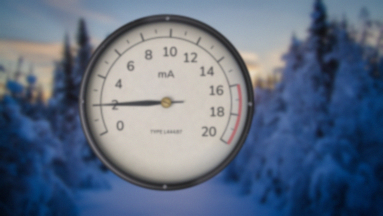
**2** mA
